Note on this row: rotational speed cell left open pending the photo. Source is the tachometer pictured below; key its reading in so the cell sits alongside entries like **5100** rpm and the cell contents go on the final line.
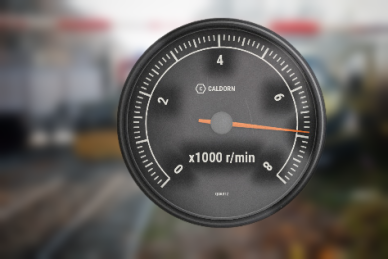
**6900** rpm
